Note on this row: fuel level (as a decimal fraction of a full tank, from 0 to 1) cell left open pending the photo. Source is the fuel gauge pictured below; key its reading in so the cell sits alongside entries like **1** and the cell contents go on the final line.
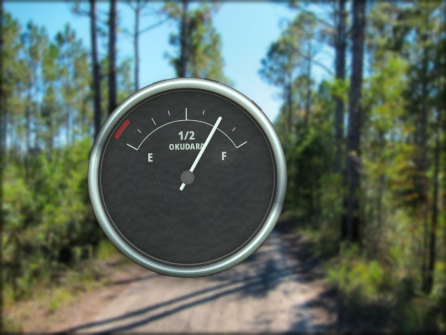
**0.75**
